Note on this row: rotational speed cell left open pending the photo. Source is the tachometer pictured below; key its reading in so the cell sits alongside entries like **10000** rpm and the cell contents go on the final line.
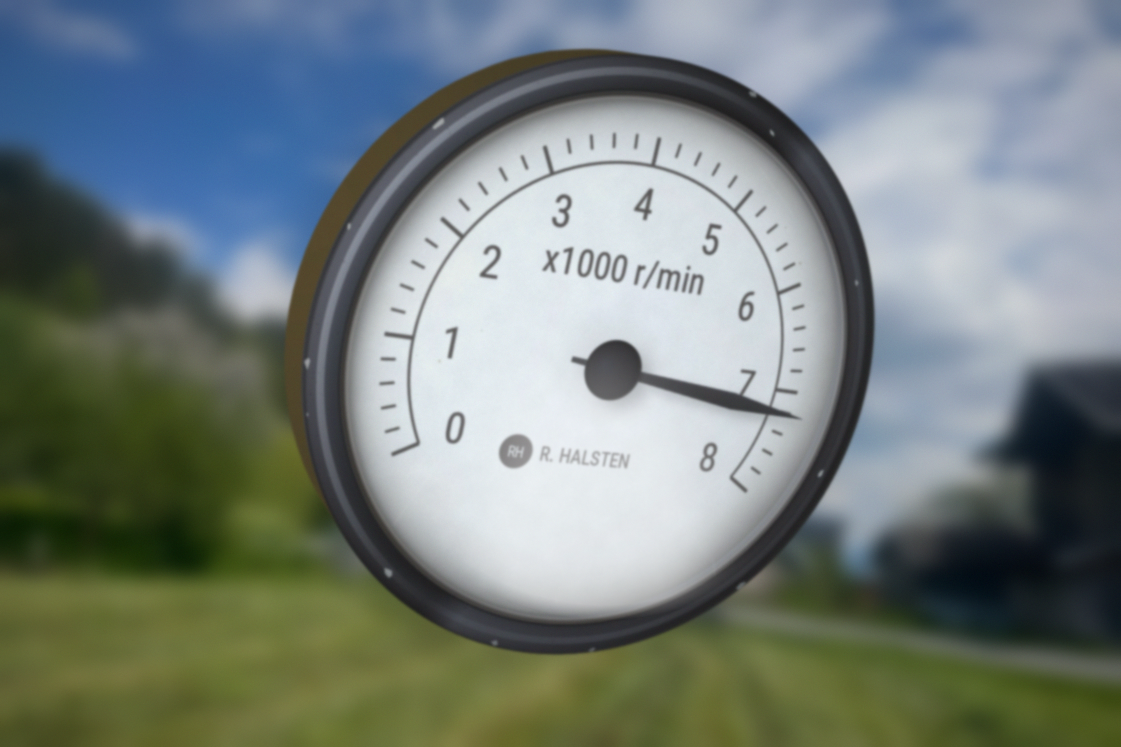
**7200** rpm
